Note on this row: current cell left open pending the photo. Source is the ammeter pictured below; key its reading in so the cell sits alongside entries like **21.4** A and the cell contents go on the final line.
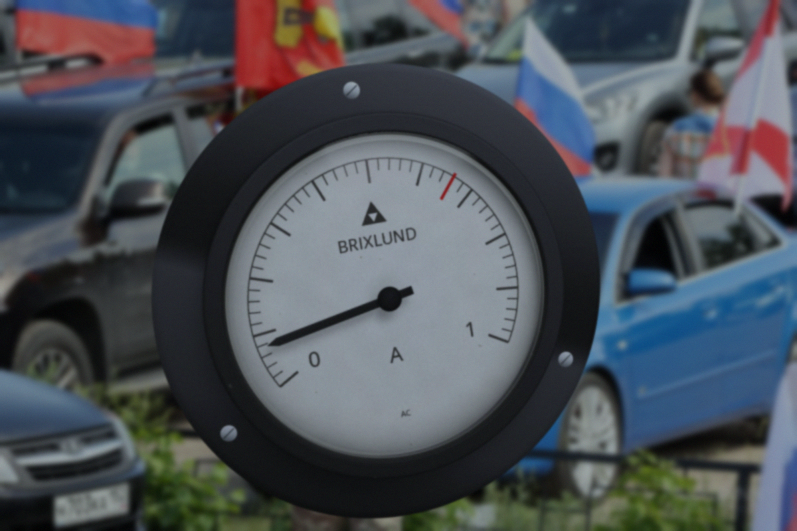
**0.08** A
